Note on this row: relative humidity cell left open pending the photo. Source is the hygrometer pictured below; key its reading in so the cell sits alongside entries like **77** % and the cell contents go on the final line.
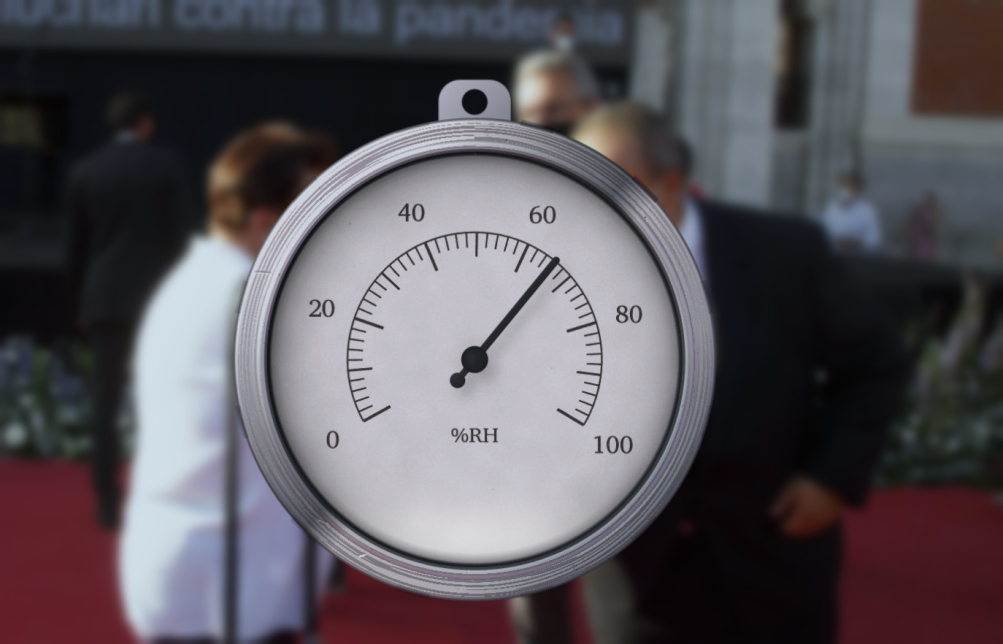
**66** %
